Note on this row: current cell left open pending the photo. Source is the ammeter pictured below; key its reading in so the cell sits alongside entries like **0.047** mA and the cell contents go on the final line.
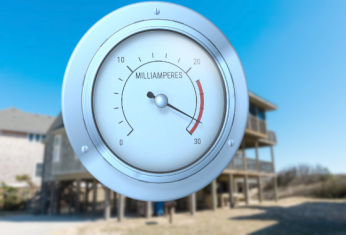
**28** mA
